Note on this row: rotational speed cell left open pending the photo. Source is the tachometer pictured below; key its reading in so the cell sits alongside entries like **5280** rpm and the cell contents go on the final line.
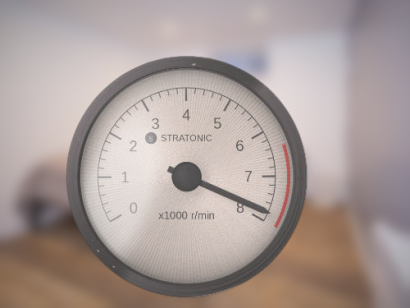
**7800** rpm
